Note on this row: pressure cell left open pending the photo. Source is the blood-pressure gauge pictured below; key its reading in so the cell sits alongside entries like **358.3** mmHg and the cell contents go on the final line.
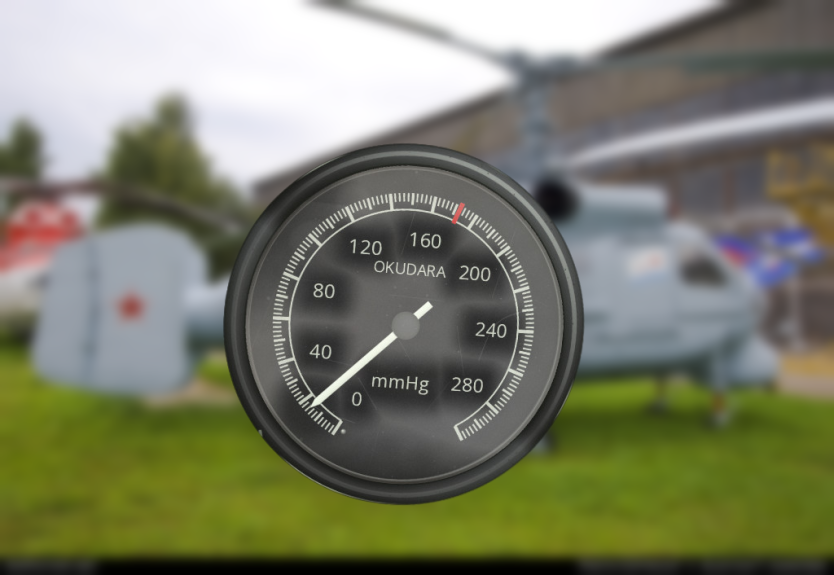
**16** mmHg
